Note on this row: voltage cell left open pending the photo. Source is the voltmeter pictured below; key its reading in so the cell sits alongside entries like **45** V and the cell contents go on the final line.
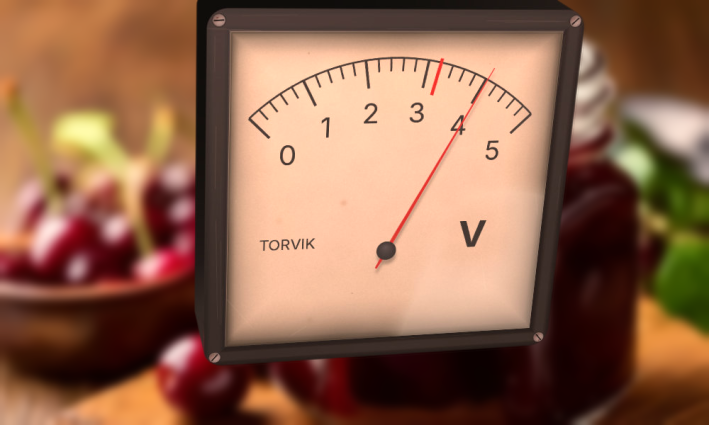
**4** V
